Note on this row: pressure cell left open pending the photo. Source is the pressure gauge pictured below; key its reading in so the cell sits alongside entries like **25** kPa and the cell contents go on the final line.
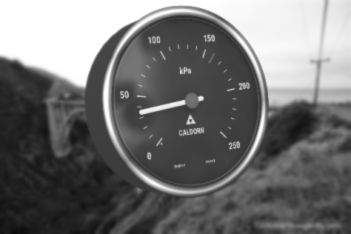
**35** kPa
